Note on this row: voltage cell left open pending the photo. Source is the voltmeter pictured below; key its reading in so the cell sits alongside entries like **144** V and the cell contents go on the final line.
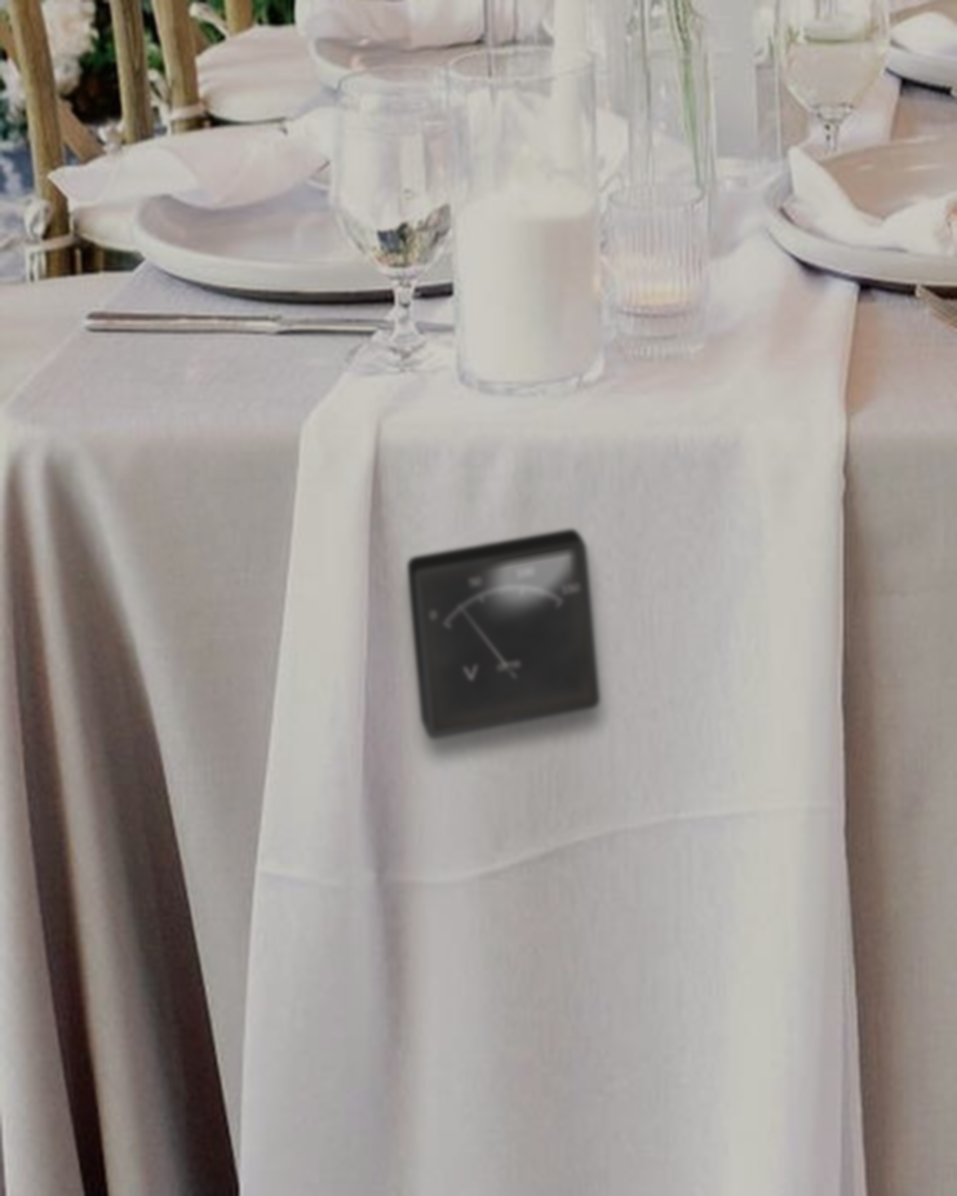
**25** V
